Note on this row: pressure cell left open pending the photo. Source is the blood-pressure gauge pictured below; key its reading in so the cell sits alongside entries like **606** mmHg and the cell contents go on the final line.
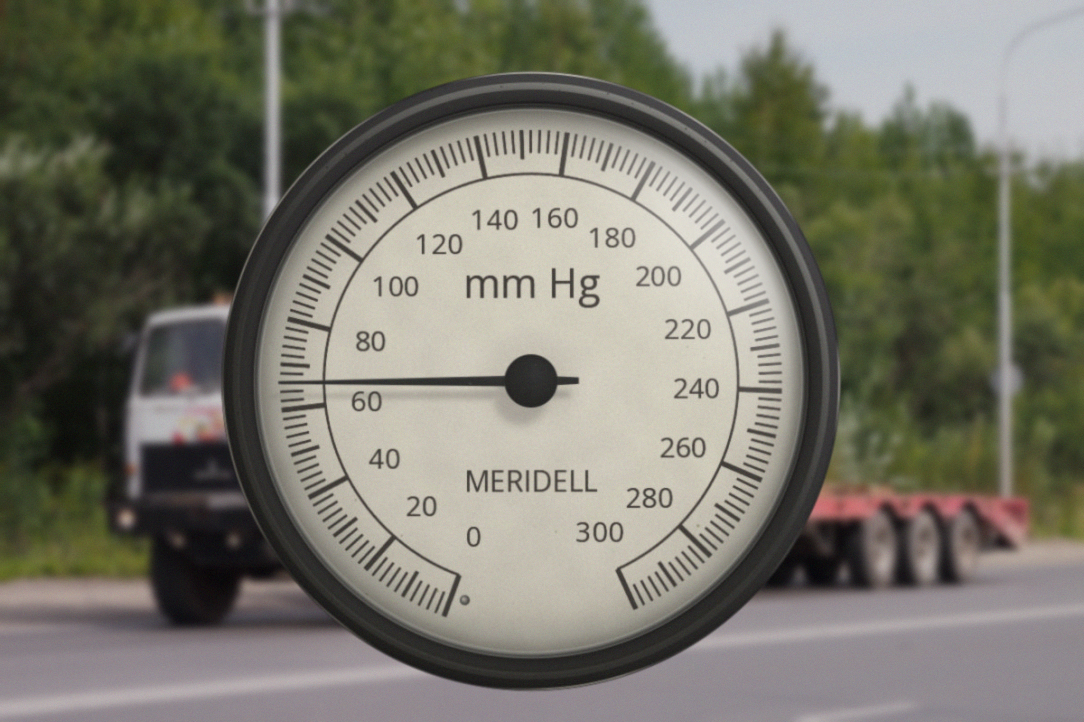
**66** mmHg
